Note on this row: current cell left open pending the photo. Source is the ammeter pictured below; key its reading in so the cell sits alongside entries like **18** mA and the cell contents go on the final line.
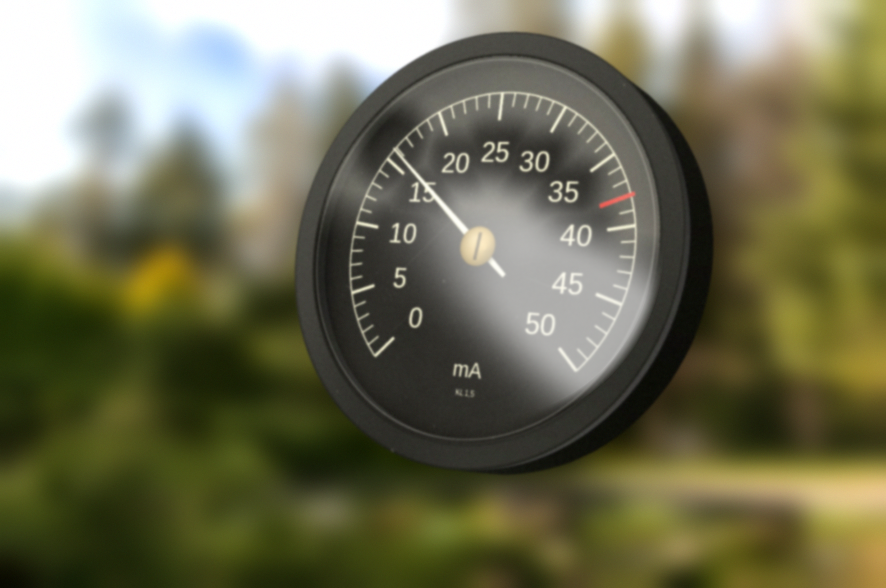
**16** mA
